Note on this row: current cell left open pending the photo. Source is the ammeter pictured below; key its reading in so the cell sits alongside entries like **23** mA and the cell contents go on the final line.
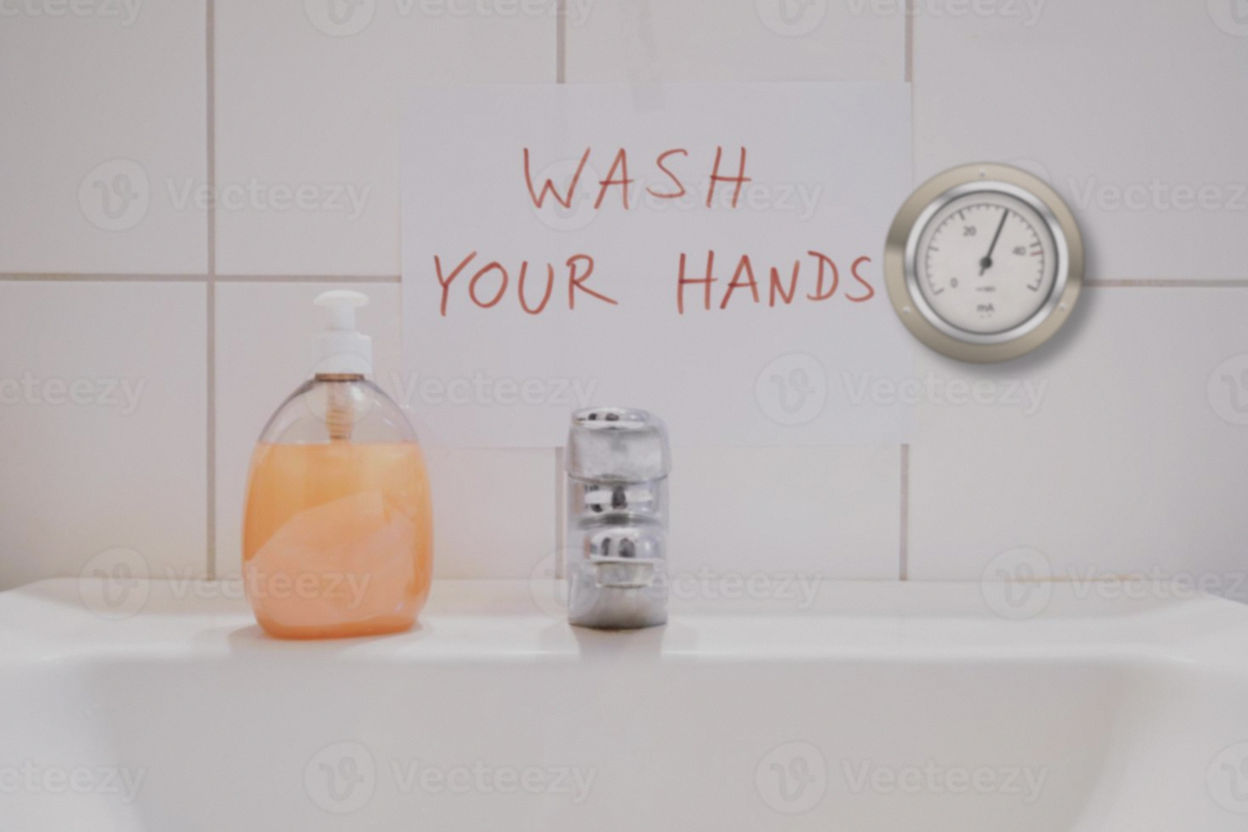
**30** mA
